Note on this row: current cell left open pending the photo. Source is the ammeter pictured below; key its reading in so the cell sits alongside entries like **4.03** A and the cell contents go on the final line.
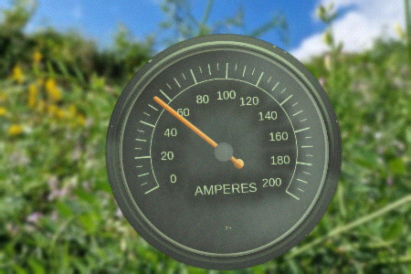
**55** A
